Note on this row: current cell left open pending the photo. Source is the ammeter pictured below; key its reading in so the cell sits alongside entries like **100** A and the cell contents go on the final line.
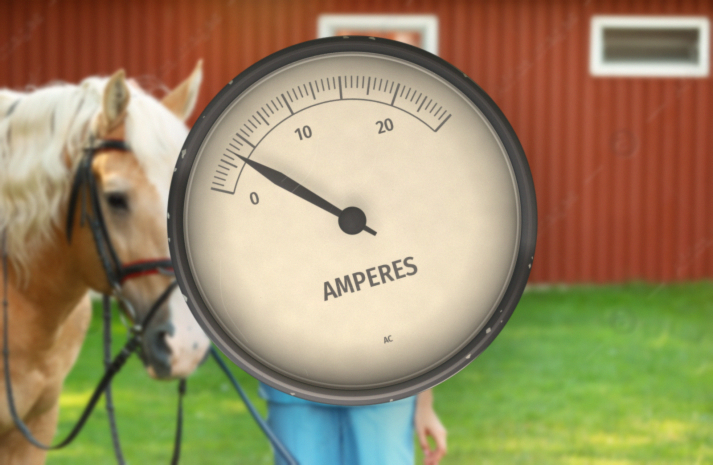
**3.5** A
